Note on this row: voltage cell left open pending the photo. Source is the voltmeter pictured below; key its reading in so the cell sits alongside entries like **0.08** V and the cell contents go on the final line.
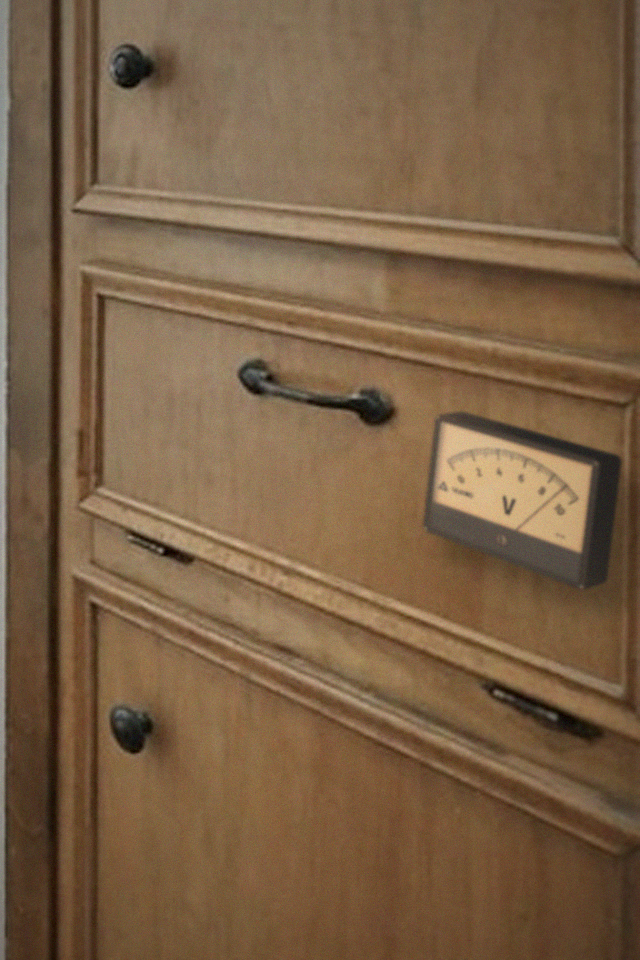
**9** V
